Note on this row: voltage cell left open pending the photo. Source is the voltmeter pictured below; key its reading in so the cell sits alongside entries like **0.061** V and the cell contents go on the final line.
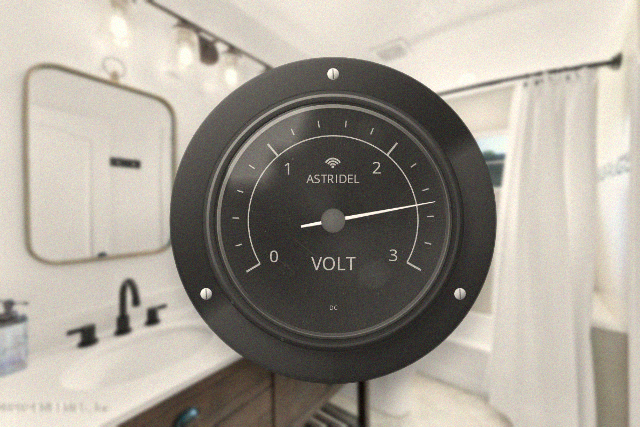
**2.5** V
